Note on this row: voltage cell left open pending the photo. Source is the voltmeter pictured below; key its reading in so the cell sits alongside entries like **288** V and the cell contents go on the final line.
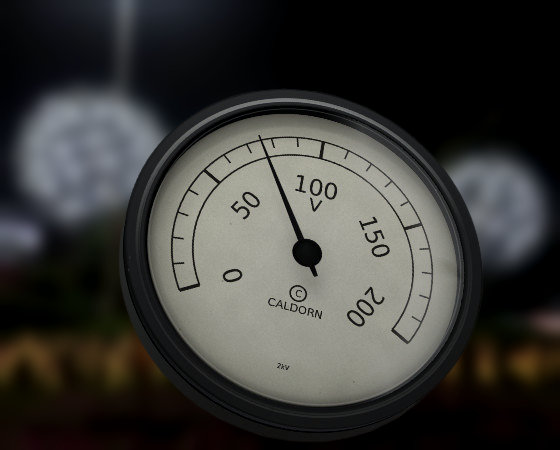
**75** V
